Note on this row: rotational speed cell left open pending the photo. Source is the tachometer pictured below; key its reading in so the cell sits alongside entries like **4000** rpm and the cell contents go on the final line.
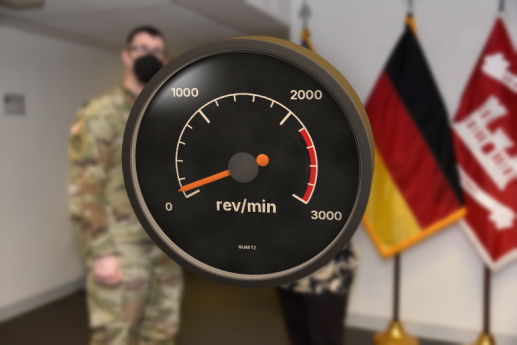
**100** rpm
